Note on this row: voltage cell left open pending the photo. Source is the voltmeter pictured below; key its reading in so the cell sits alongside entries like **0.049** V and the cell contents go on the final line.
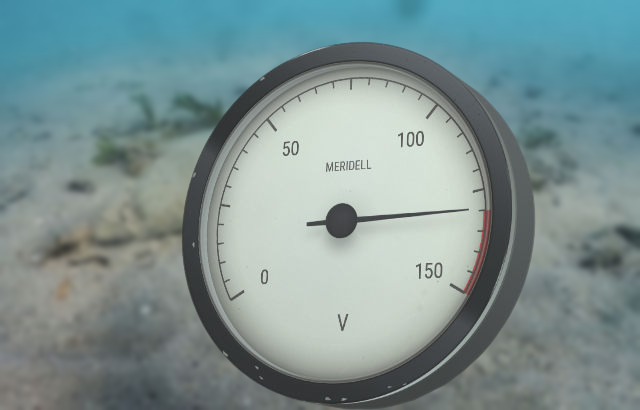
**130** V
